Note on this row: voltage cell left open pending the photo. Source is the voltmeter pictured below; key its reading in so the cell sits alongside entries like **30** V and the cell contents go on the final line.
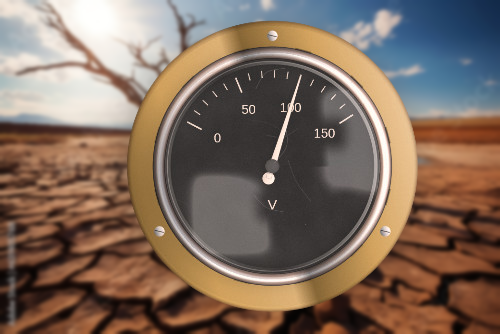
**100** V
